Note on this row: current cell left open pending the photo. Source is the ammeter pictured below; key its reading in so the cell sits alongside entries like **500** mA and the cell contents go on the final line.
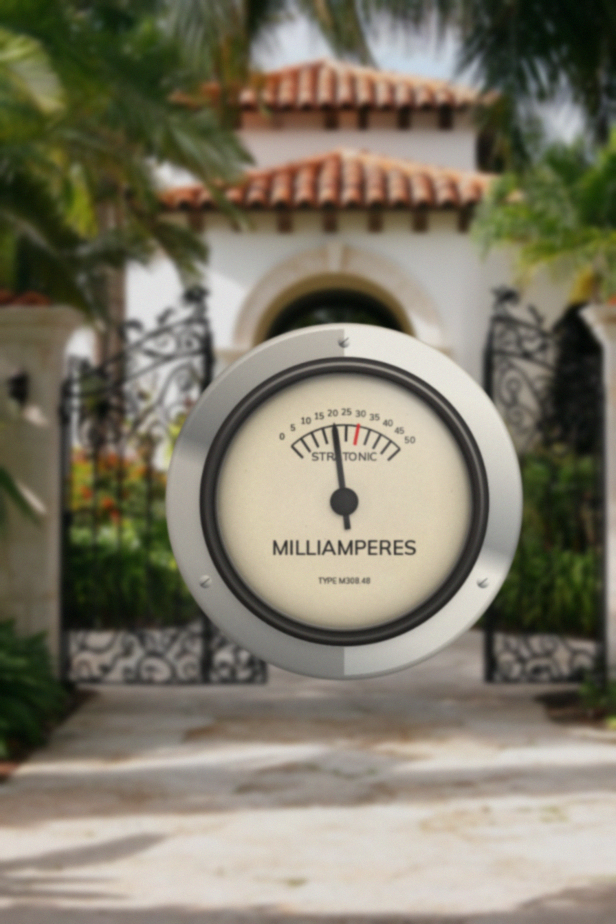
**20** mA
